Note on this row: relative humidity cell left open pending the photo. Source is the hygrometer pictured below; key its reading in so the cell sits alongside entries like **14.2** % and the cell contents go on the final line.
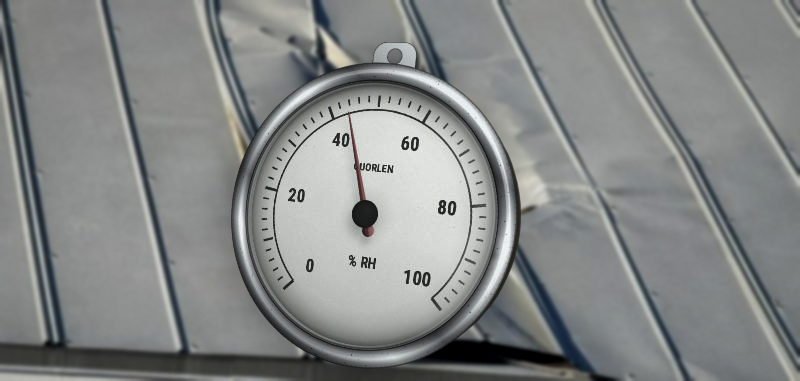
**44** %
